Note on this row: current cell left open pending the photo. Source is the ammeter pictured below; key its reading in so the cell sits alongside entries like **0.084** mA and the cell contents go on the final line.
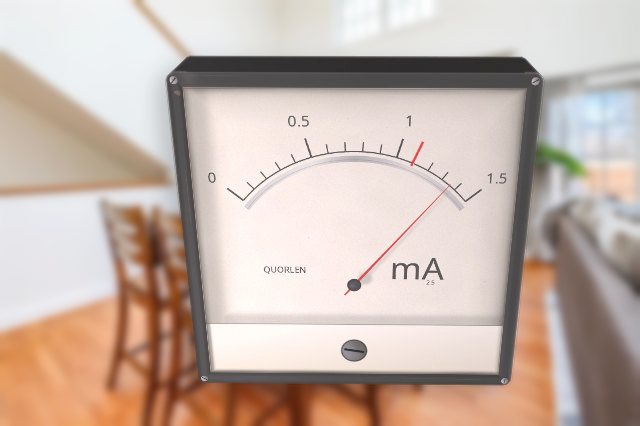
**1.35** mA
